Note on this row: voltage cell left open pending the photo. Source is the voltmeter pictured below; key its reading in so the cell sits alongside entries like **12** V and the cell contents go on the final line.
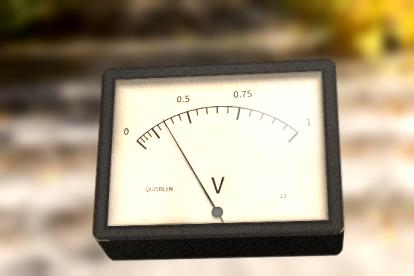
**0.35** V
